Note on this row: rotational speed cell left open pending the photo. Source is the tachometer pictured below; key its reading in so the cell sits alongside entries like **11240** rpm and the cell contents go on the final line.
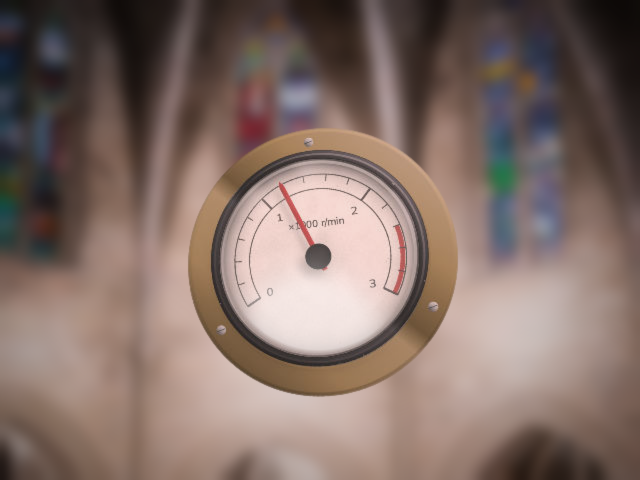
**1200** rpm
